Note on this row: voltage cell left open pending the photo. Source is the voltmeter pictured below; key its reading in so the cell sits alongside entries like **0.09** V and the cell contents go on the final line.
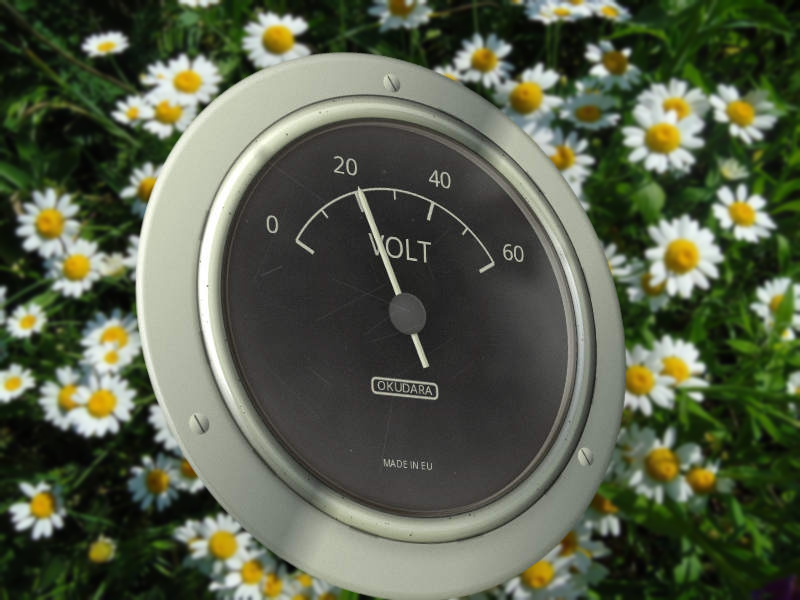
**20** V
